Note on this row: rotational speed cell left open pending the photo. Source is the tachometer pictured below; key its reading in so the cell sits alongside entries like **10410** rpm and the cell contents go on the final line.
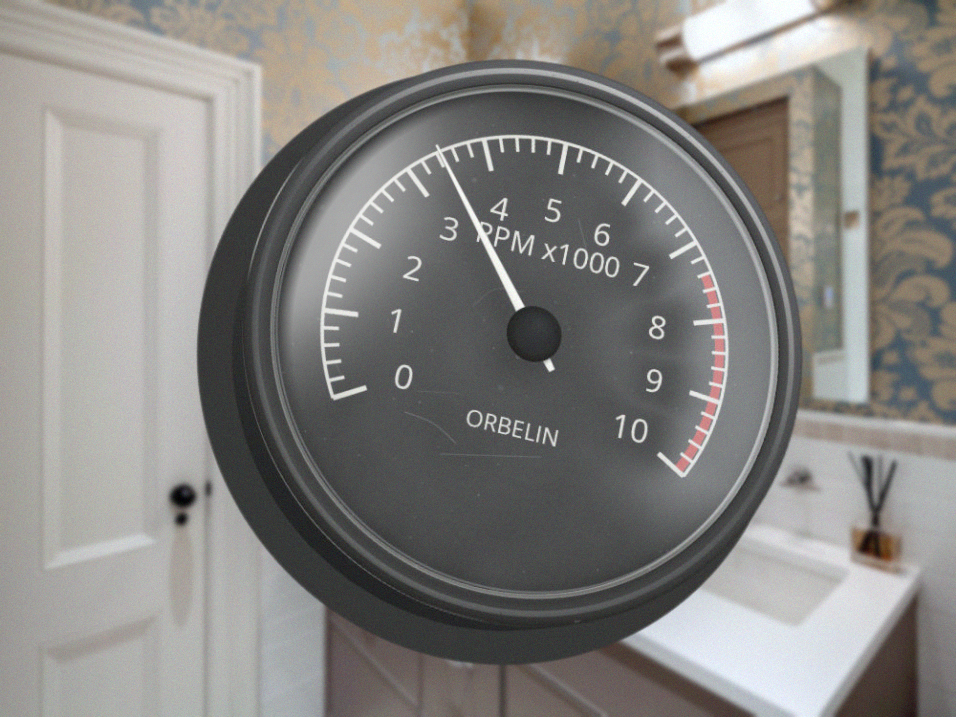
**3400** rpm
